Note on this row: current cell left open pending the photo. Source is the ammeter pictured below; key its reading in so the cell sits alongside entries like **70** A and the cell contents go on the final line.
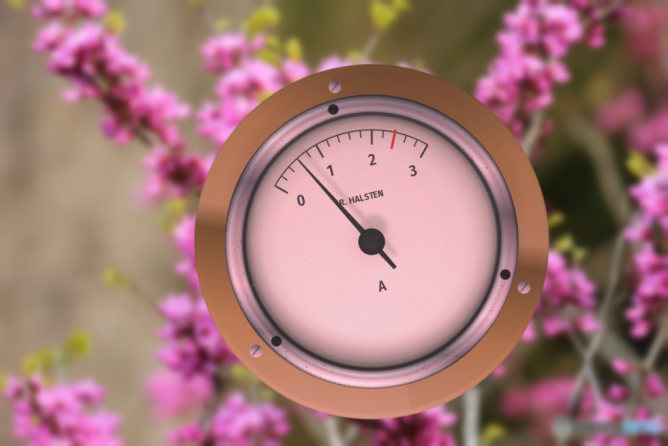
**0.6** A
